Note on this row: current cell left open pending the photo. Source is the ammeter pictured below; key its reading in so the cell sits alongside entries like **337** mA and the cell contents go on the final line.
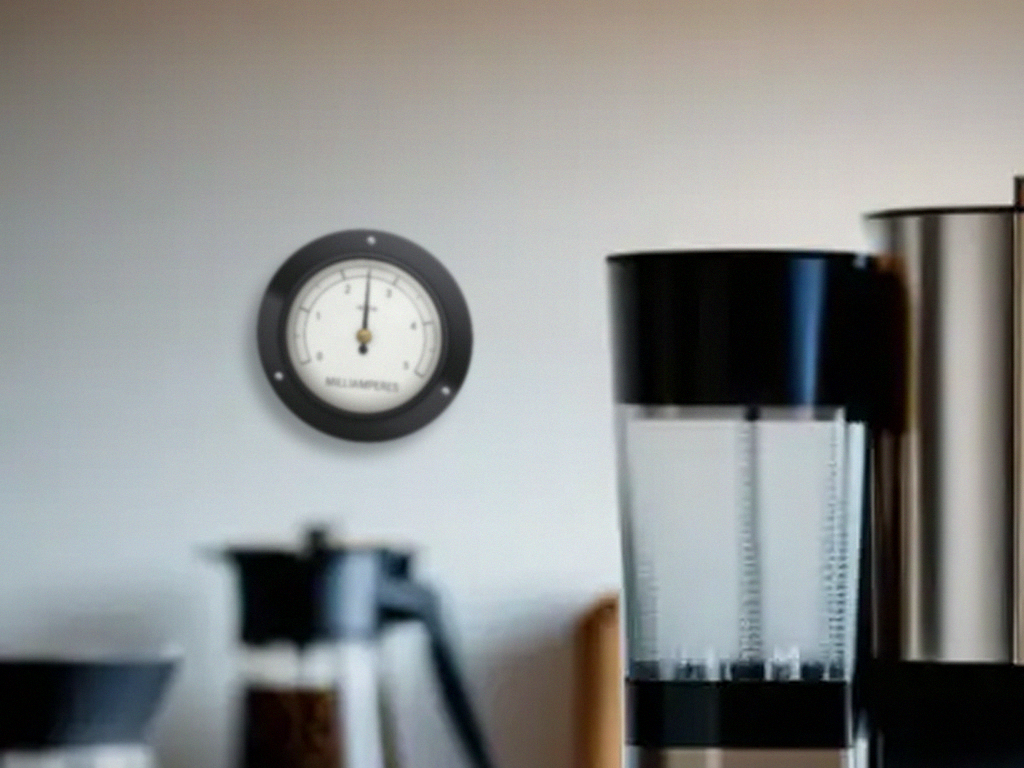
**2.5** mA
